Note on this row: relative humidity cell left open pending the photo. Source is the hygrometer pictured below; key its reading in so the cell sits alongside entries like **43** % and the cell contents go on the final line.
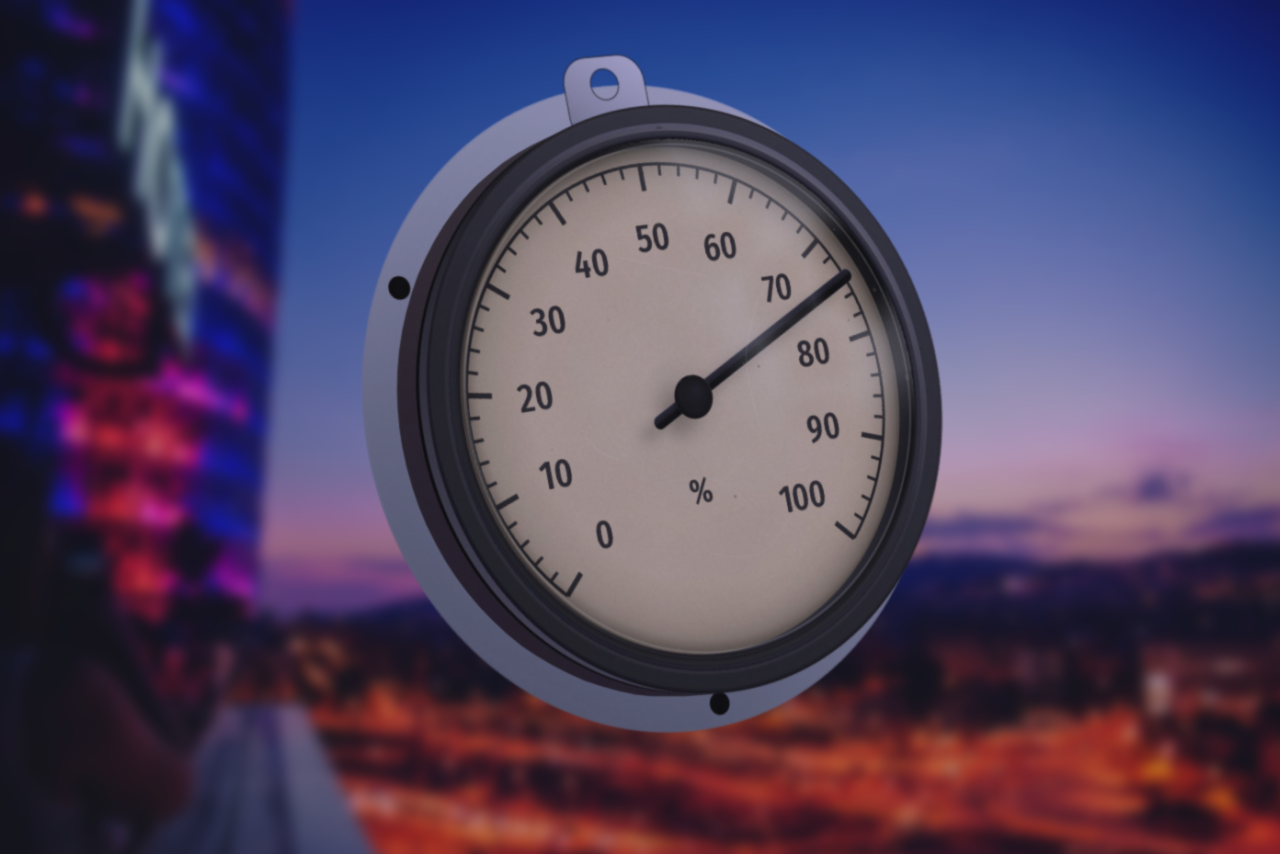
**74** %
